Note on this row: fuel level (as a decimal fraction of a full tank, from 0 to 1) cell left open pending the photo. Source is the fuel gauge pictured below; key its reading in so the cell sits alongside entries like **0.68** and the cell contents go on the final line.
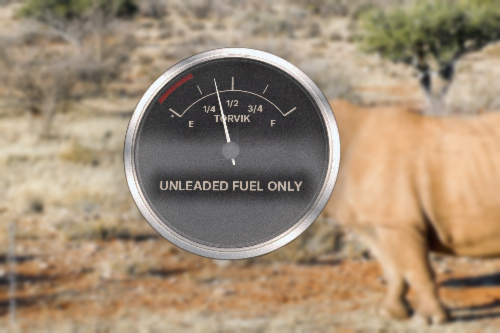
**0.375**
